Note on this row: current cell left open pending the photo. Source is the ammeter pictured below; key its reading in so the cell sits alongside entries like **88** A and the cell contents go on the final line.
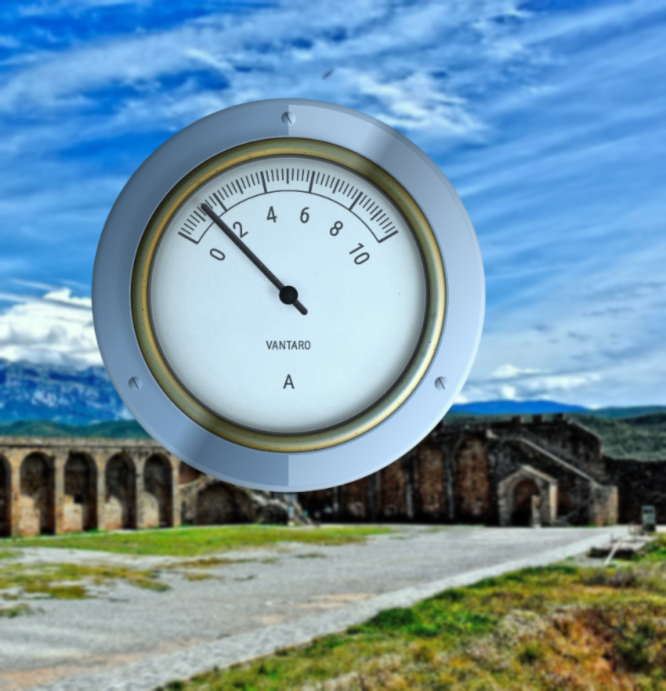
**1.4** A
